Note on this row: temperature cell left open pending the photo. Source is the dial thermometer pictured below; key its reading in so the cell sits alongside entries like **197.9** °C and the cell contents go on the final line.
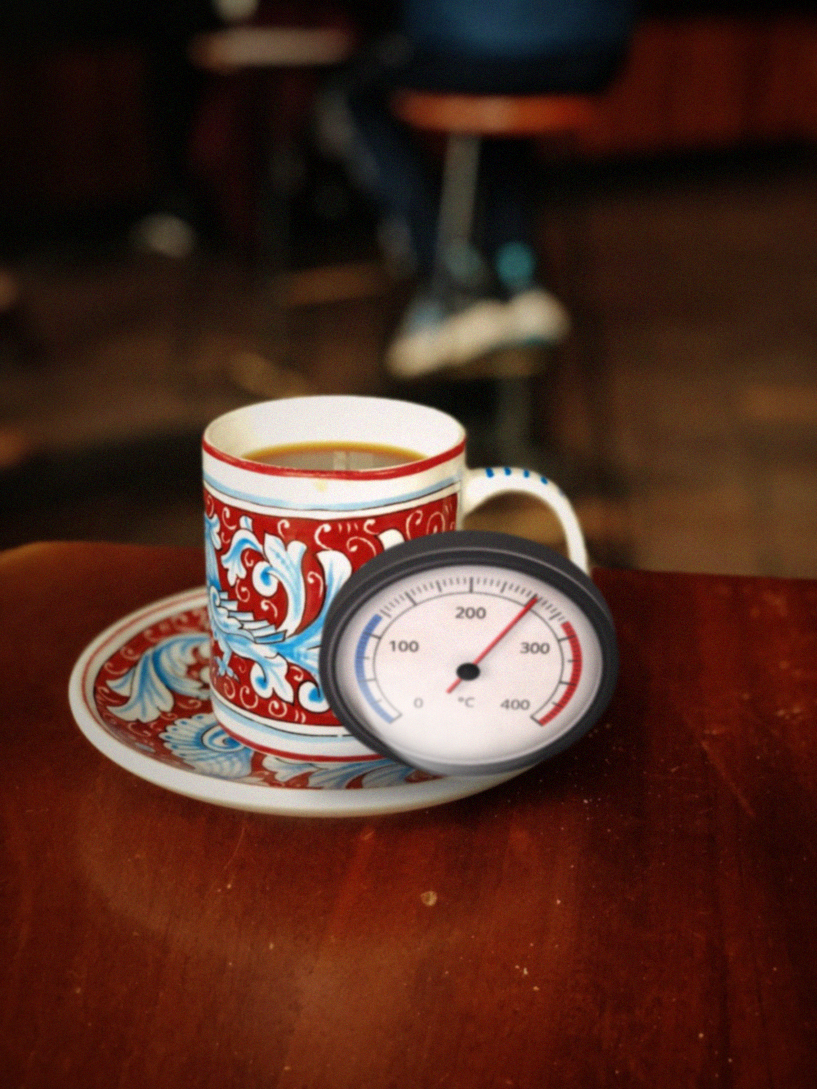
**250** °C
